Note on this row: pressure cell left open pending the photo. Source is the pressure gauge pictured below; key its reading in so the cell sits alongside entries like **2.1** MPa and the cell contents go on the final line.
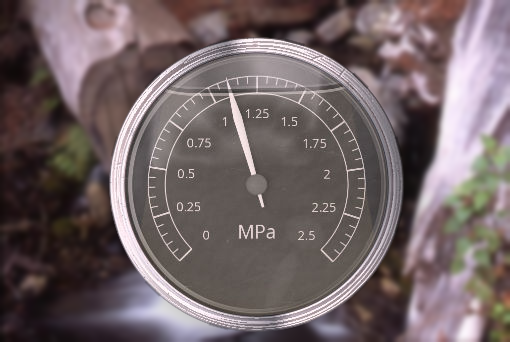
**1.1** MPa
